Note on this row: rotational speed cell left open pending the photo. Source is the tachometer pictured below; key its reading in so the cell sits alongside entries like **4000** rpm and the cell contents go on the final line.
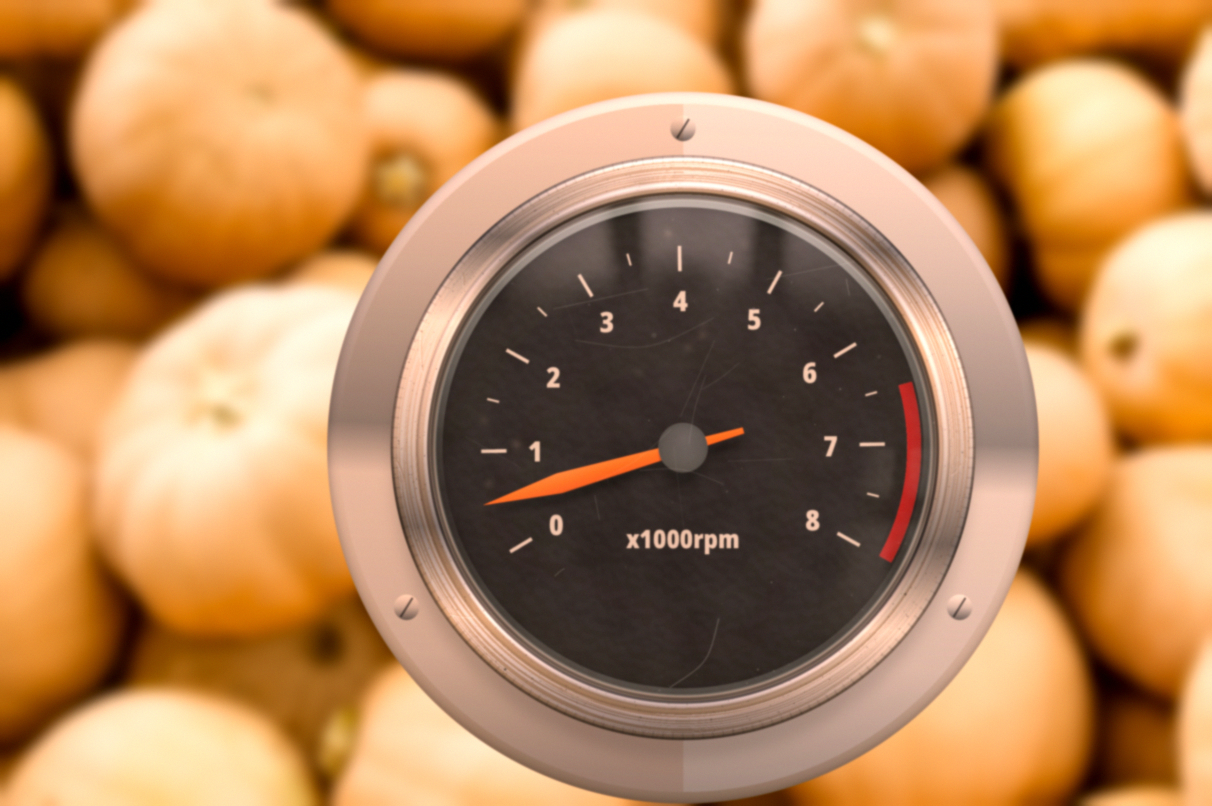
**500** rpm
